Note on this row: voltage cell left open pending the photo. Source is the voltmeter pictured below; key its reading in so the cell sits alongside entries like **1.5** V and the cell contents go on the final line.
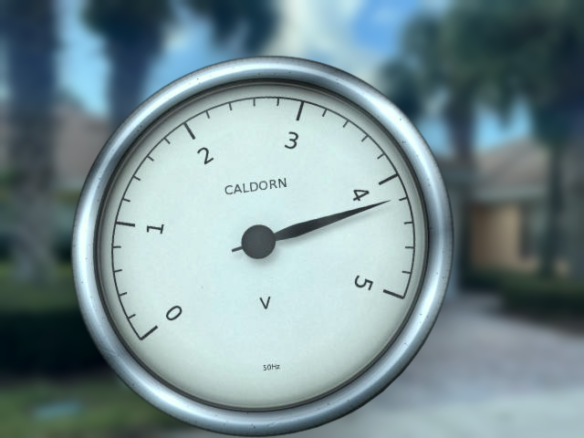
**4.2** V
